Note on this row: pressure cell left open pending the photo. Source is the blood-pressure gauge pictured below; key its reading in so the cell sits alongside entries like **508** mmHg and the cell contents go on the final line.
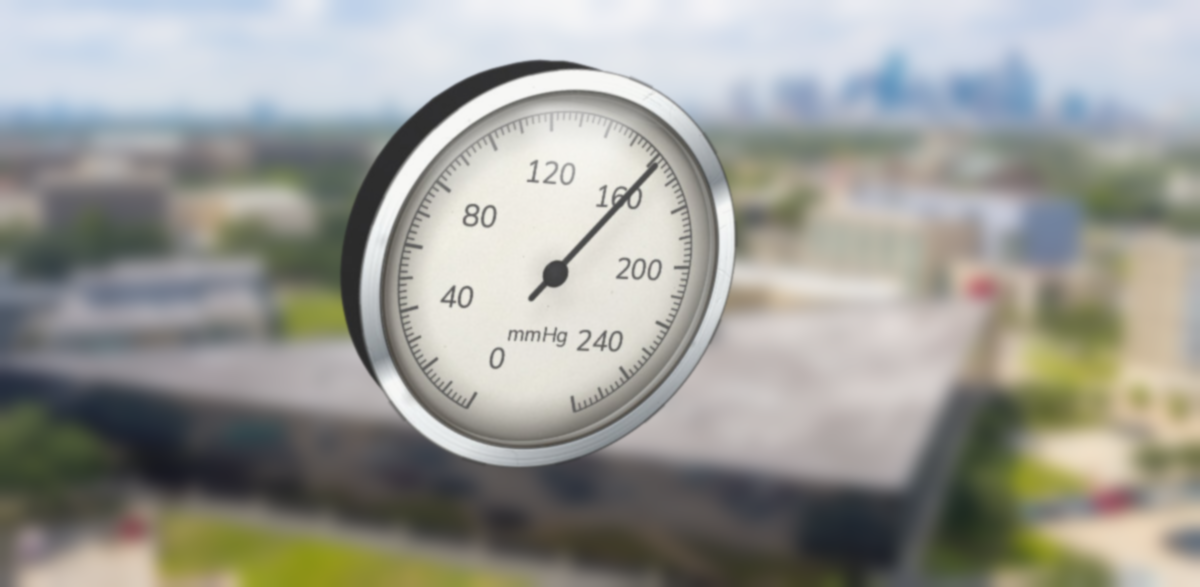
**160** mmHg
